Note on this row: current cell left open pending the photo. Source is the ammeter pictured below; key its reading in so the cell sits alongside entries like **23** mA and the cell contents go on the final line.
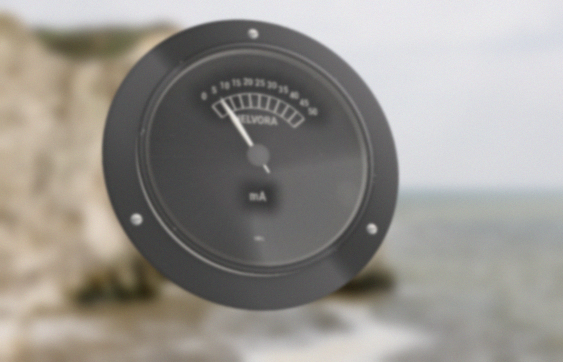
**5** mA
